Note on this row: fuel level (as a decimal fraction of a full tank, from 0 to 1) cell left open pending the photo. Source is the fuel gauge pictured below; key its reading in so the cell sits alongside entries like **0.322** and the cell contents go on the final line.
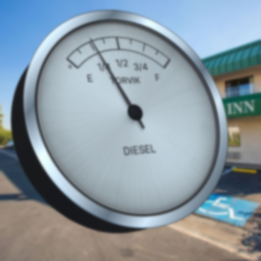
**0.25**
